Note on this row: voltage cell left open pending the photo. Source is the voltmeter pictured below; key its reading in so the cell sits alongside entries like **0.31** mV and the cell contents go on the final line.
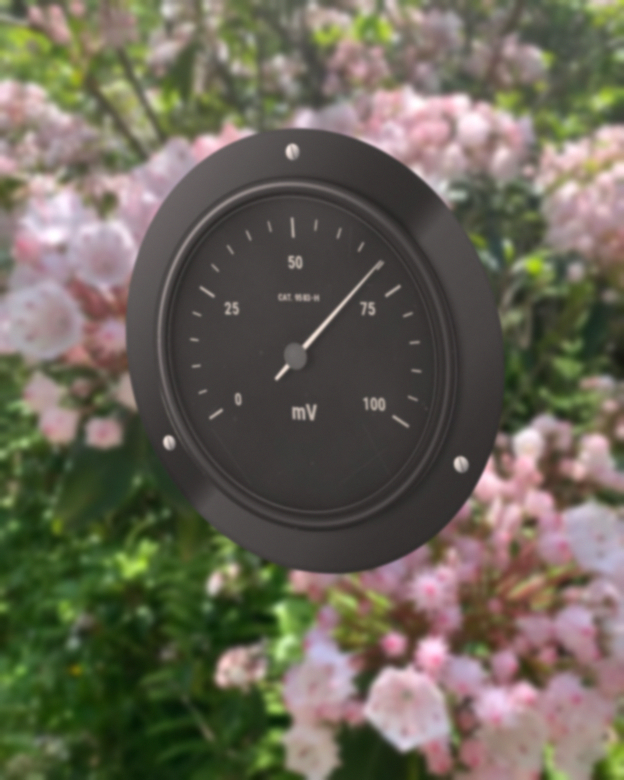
**70** mV
